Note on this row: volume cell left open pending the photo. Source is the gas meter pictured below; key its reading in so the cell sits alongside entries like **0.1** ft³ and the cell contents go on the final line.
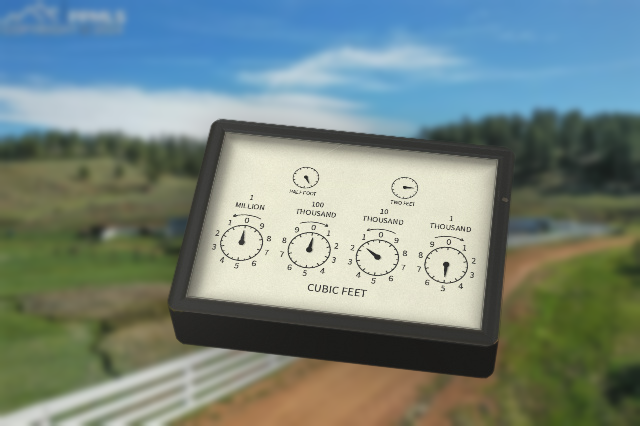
**1500** ft³
